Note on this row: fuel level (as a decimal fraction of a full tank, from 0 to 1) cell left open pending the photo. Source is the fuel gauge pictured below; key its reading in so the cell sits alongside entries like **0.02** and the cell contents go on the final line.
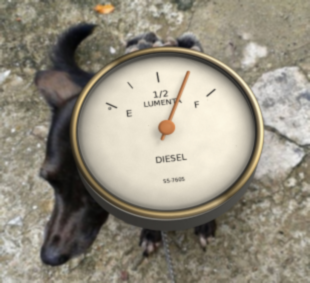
**0.75**
